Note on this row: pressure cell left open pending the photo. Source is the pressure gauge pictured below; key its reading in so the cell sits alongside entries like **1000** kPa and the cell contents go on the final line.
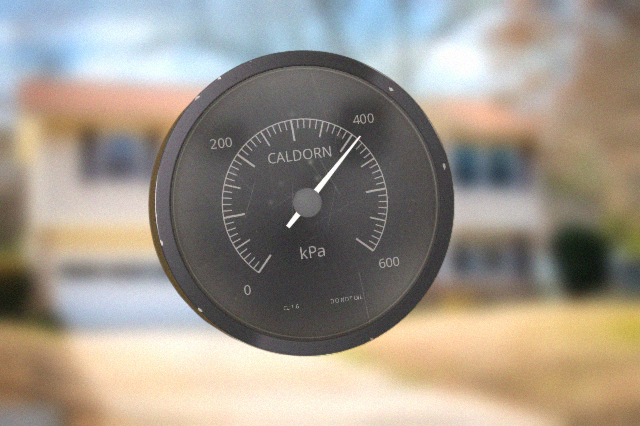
**410** kPa
